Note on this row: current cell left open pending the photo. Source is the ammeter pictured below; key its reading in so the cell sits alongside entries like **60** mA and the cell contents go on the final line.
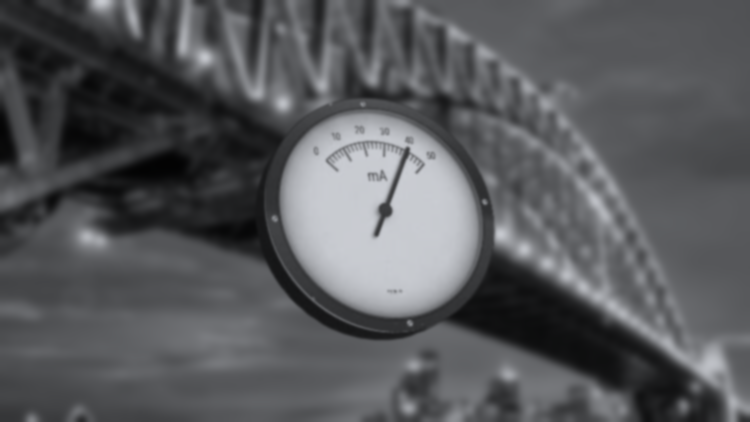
**40** mA
